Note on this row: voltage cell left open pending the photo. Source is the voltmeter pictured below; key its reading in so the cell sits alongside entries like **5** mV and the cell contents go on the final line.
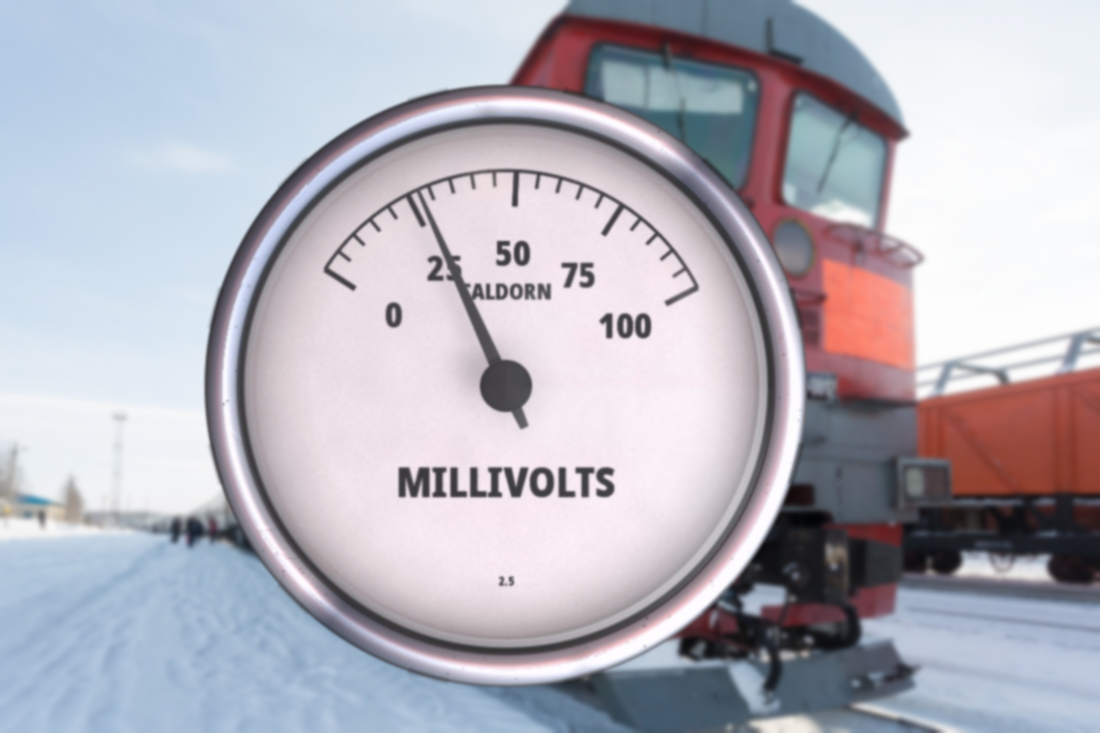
**27.5** mV
